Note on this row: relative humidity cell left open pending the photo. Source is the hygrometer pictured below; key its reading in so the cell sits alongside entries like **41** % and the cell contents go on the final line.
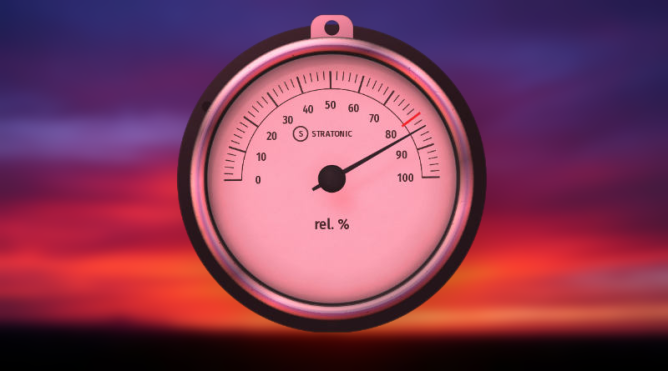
**84** %
